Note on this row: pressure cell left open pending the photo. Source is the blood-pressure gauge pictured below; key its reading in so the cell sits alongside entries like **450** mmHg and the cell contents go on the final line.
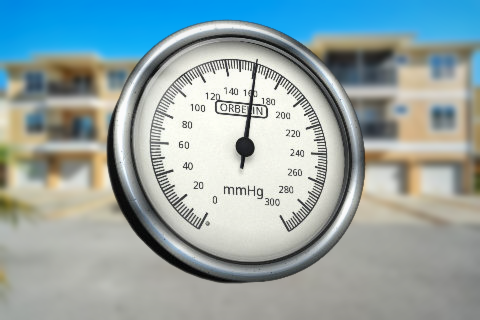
**160** mmHg
